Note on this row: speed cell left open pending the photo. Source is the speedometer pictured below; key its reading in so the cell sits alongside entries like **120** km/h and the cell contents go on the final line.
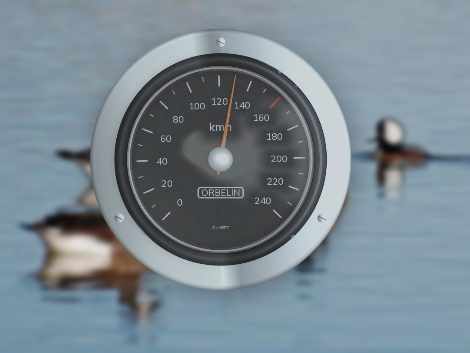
**130** km/h
